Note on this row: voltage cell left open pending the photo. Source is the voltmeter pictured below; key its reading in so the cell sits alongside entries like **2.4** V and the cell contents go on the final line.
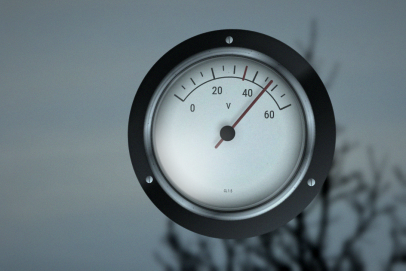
**47.5** V
